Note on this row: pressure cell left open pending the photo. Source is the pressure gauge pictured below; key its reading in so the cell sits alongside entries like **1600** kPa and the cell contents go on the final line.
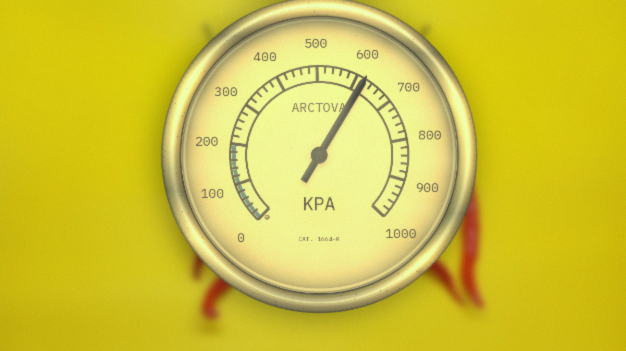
**620** kPa
